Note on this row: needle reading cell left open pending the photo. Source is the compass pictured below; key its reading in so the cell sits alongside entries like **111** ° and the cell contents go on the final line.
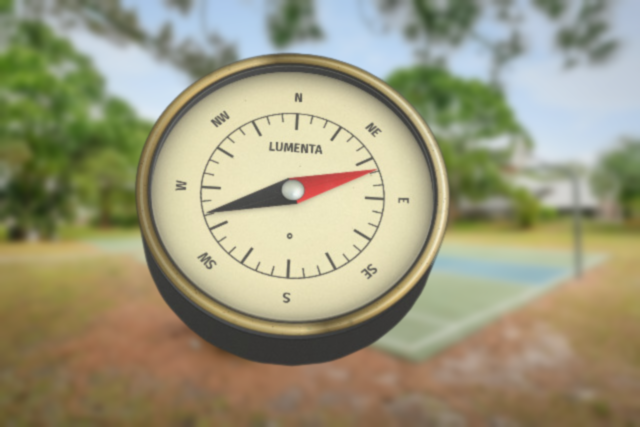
**70** °
